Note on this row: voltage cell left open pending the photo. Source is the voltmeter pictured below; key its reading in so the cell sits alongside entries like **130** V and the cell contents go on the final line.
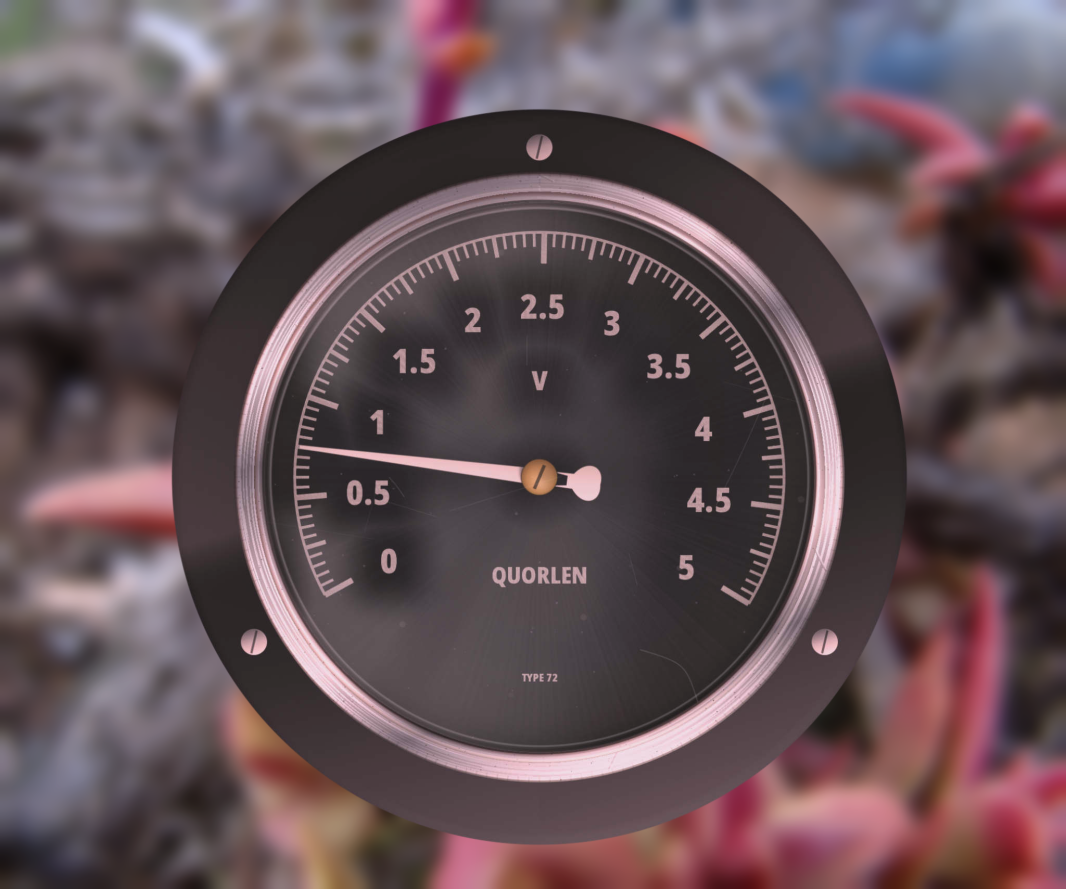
**0.75** V
